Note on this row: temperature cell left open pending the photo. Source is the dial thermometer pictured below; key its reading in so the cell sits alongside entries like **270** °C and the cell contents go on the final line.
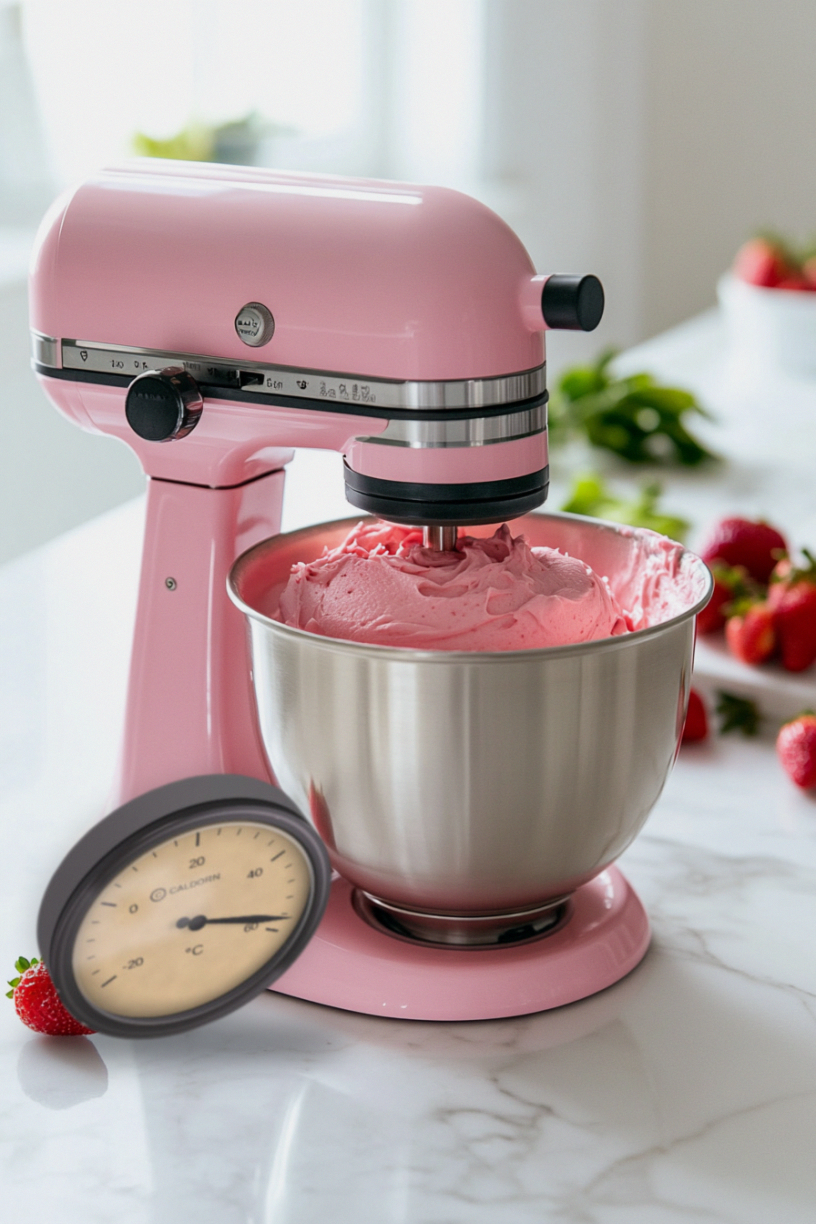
**56** °C
